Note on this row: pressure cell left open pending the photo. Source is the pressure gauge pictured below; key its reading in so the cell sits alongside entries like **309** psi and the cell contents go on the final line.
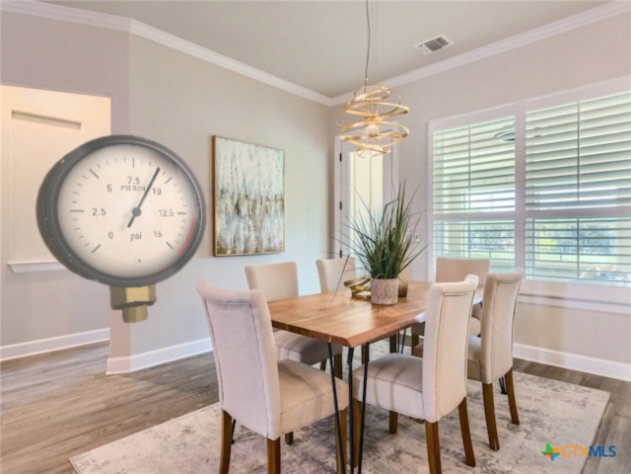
**9** psi
